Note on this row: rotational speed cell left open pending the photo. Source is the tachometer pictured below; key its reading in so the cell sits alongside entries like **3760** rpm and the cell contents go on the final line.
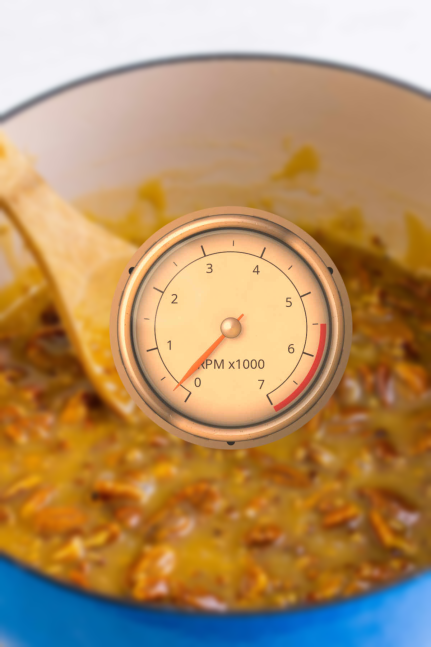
**250** rpm
